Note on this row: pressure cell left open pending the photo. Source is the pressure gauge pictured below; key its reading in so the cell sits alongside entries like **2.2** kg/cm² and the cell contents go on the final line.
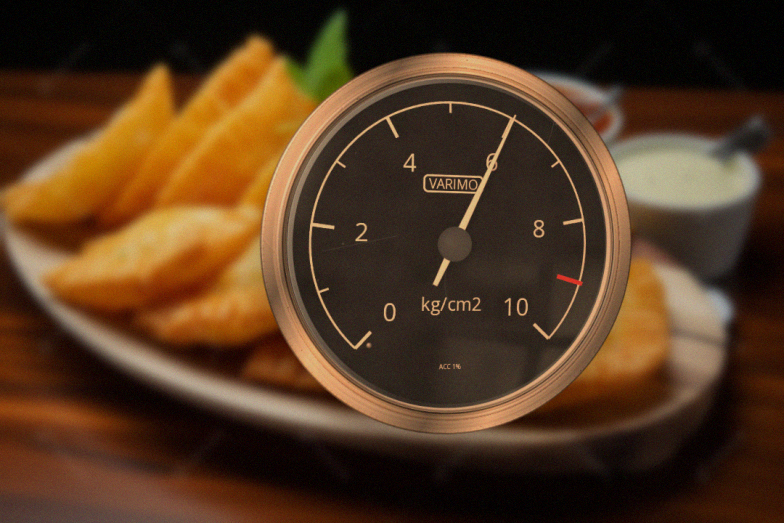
**6** kg/cm²
